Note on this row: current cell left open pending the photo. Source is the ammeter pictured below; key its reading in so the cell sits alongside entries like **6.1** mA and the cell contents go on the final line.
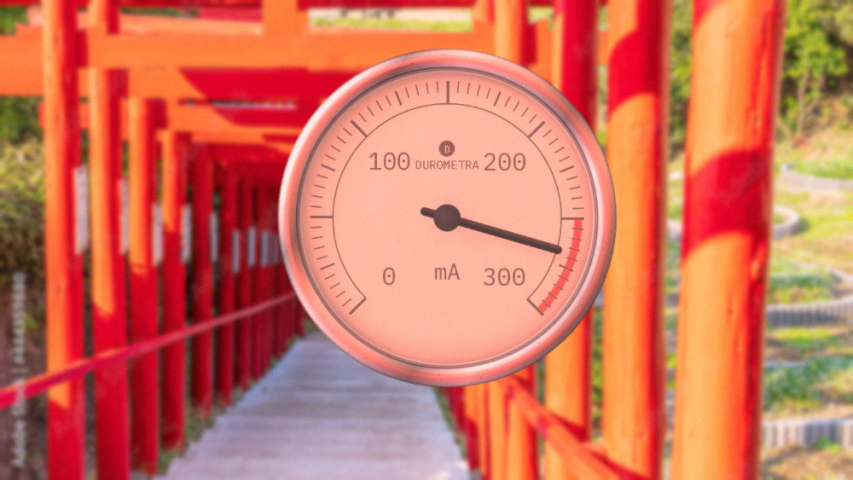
**267.5** mA
